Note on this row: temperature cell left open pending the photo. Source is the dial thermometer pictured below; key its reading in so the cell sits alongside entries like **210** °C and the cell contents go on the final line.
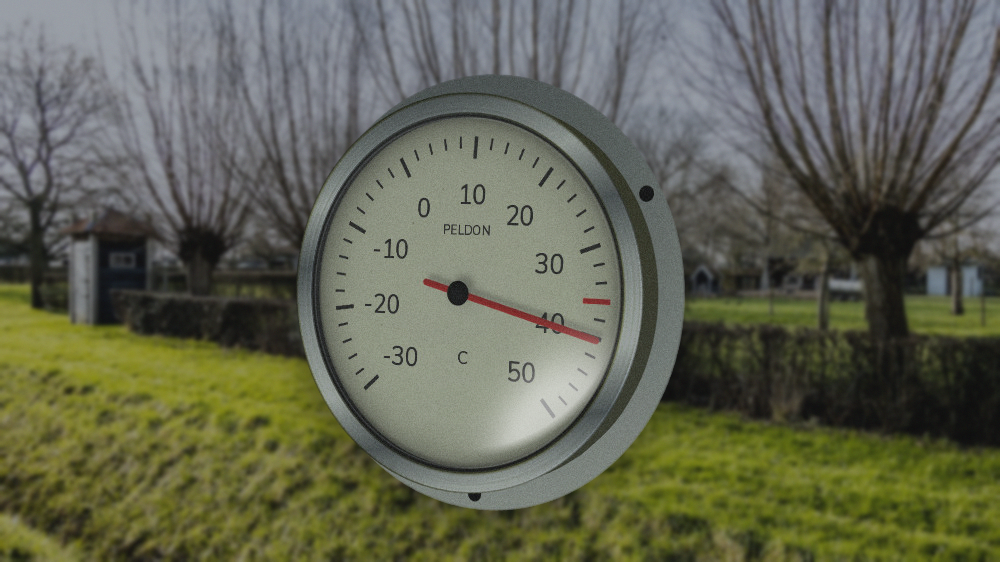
**40** °C
